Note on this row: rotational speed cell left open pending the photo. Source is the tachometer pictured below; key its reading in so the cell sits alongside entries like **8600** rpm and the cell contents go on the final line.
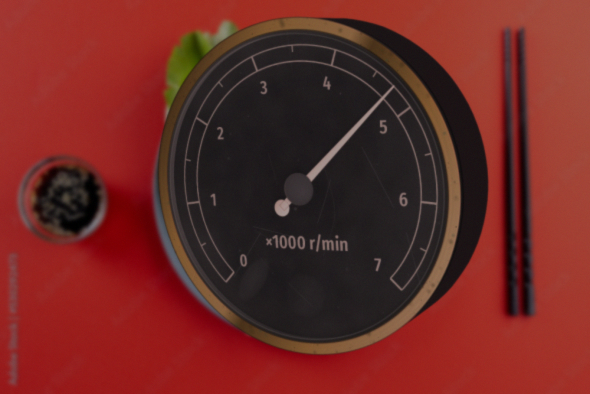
**4750** rpm
